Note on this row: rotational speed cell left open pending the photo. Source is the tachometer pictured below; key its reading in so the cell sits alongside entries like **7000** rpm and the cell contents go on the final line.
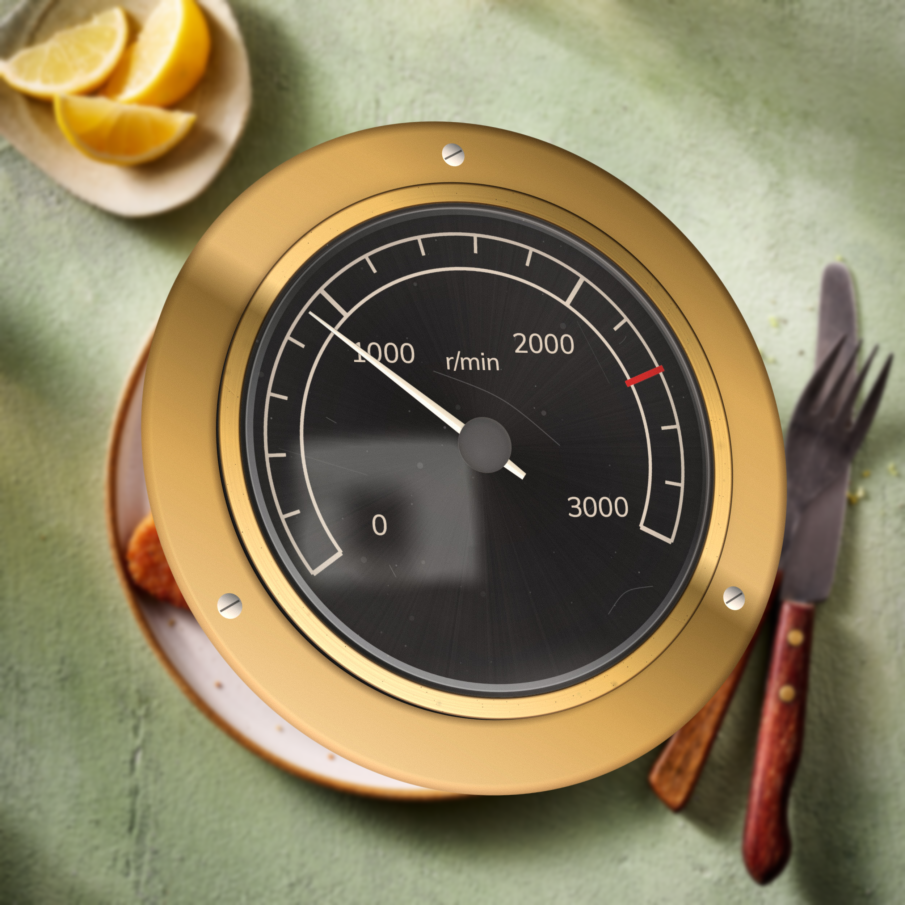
**900** rpm
